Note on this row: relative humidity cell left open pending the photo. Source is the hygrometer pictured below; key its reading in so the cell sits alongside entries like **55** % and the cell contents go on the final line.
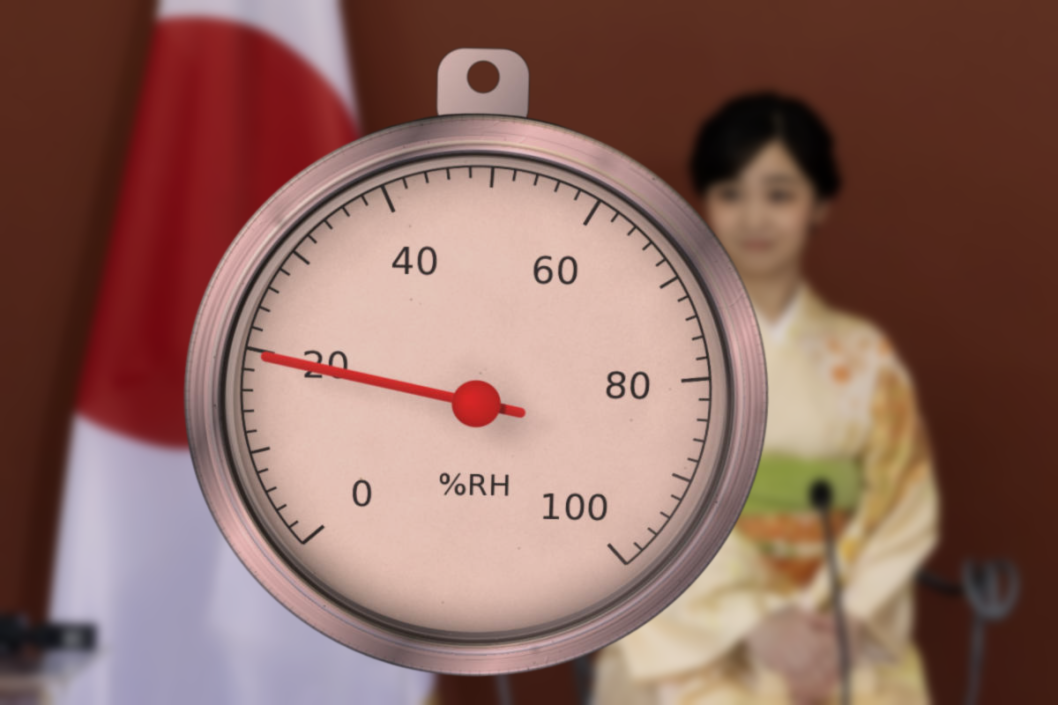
**20** %
